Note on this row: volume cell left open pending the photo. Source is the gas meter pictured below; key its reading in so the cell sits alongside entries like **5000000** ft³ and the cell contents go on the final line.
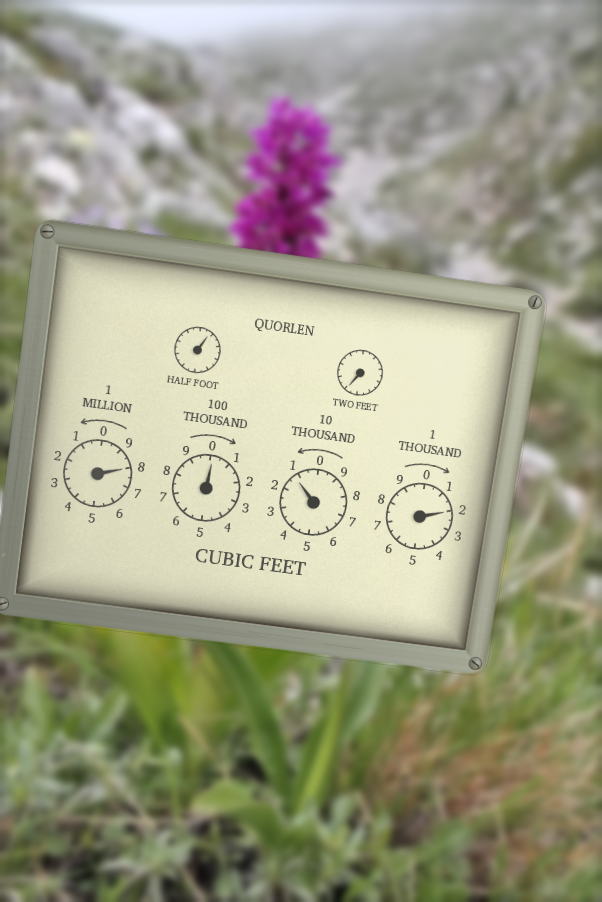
**801200** ft³
